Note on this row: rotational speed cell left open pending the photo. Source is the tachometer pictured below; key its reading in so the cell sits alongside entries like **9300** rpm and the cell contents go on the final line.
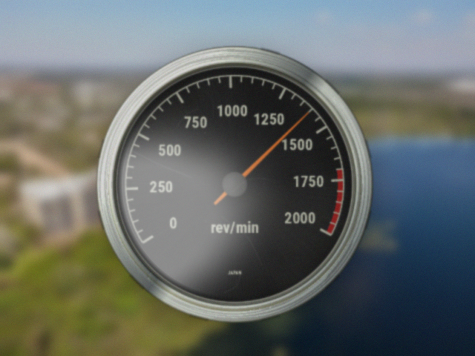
**1400** rpm
